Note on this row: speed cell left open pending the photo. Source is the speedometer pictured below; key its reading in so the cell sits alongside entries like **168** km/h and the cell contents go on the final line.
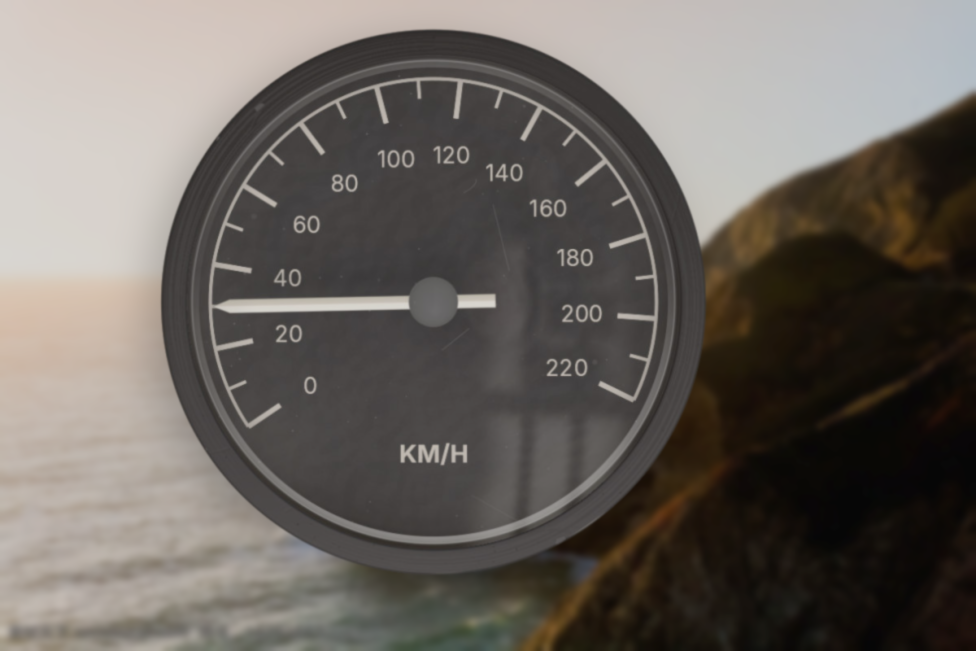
**30** km/h
